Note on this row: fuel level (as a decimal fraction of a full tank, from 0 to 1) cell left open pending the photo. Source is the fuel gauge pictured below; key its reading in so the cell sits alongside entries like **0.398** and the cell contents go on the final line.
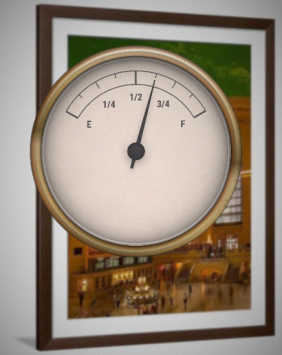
**0.625**
